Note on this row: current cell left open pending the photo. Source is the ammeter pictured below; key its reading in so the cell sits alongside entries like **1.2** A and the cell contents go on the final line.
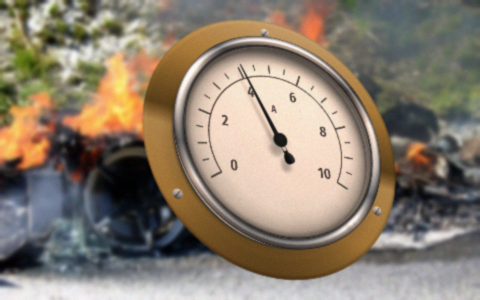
**4** A
